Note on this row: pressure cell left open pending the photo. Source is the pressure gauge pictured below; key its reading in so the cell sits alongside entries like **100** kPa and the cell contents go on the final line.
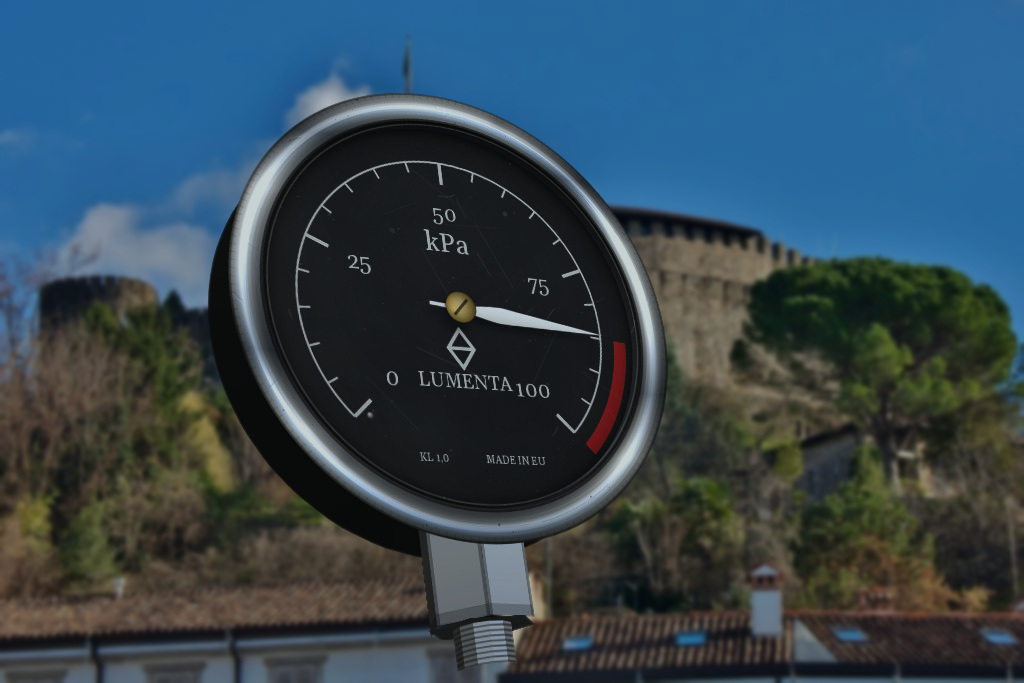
**85** kPa
